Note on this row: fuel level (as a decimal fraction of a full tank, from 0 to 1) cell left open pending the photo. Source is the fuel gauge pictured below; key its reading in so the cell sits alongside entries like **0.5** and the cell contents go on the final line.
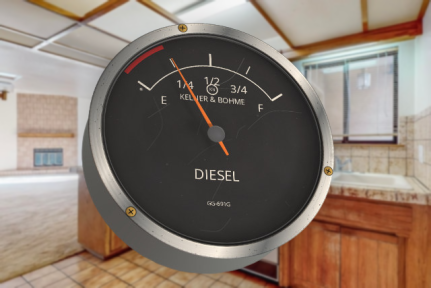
**0.25**
